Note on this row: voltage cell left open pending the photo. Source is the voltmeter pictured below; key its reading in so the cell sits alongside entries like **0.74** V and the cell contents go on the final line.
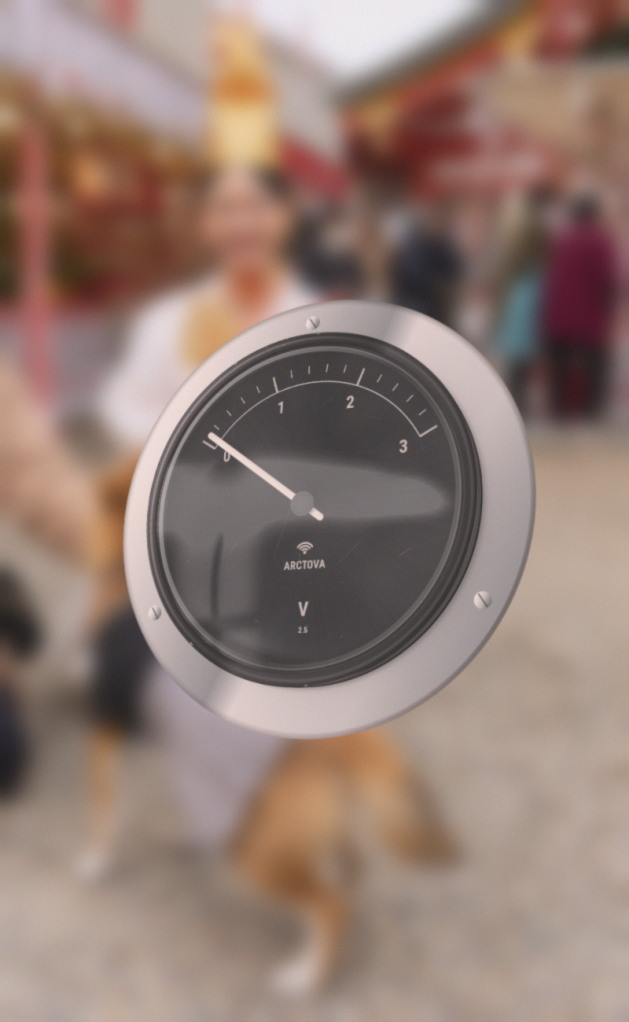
**0.1** V
